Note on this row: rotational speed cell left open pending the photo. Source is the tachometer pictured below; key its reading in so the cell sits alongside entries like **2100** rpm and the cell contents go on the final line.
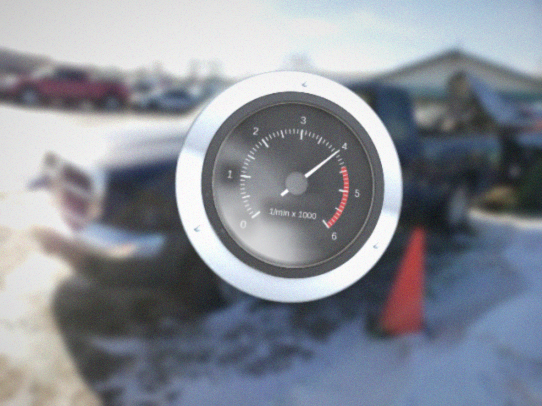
**4000** rpm
